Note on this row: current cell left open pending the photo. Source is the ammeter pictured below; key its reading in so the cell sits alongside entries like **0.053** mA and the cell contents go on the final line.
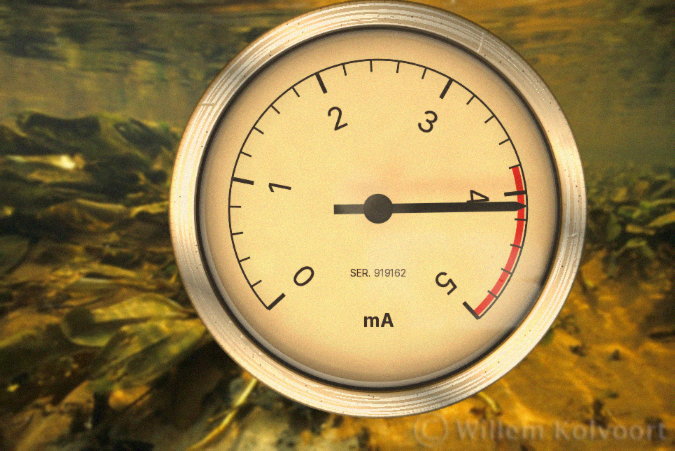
**4.1** mA
